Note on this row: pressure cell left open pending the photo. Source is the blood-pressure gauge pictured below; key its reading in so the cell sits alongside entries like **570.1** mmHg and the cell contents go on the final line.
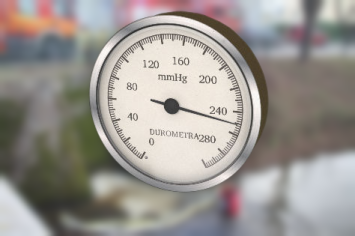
**250** mmHg
